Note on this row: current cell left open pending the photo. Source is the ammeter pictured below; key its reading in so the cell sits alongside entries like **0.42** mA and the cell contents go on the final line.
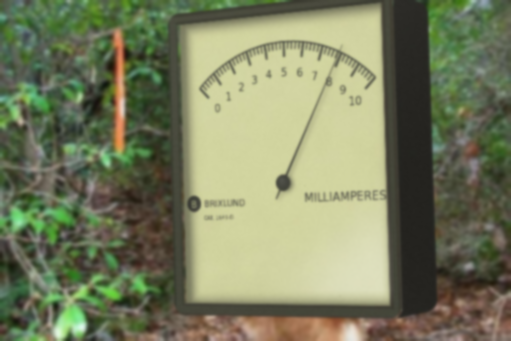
**8** mA
